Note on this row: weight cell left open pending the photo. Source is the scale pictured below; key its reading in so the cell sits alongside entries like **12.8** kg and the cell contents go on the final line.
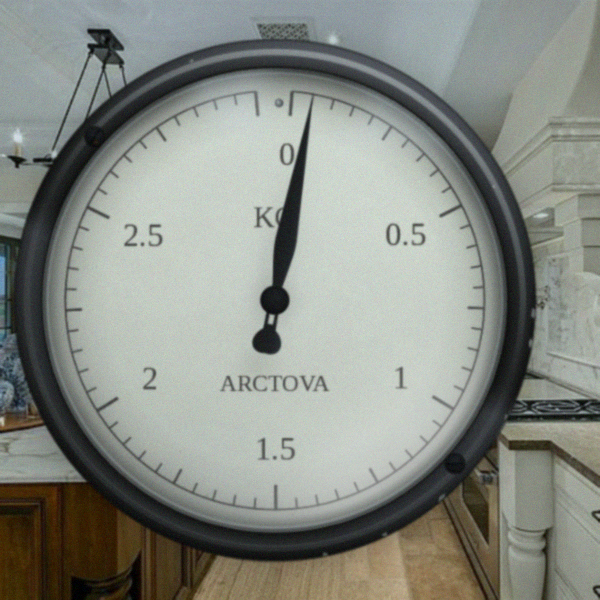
**0.05** kg
